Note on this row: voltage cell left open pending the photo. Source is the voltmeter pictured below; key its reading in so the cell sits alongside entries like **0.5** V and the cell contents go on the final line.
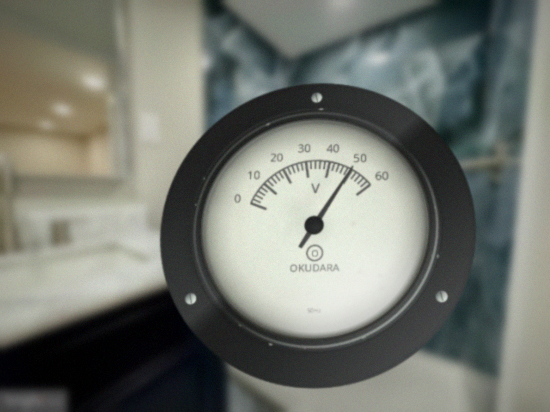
**50** V
